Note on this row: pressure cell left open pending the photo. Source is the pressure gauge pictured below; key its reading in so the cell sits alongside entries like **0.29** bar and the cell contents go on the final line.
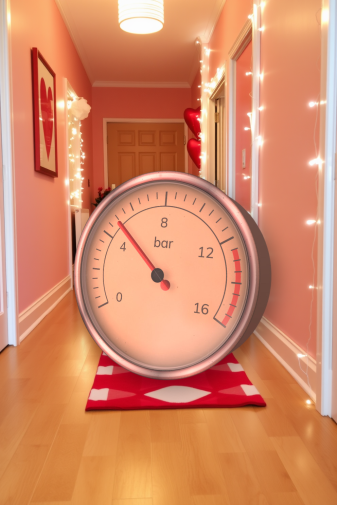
**5** bar
